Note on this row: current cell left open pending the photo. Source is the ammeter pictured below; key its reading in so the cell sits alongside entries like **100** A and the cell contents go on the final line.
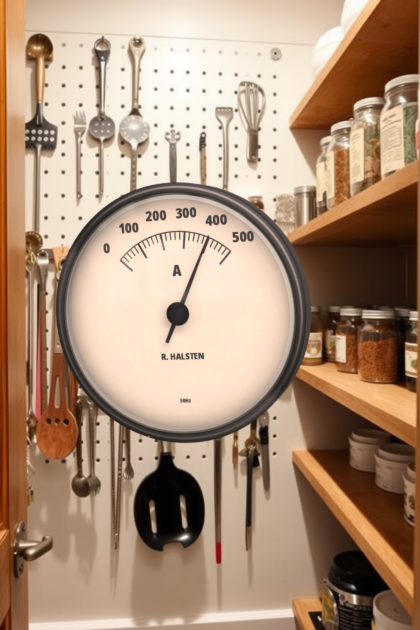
**400** A
